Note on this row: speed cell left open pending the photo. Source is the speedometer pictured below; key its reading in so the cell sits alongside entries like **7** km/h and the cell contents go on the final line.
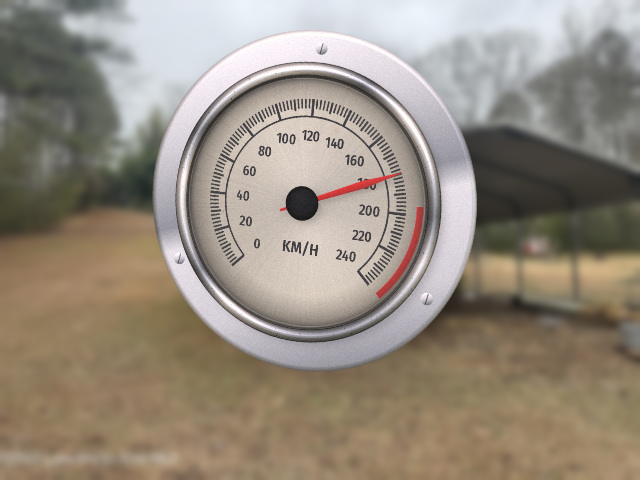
**180** km/h
